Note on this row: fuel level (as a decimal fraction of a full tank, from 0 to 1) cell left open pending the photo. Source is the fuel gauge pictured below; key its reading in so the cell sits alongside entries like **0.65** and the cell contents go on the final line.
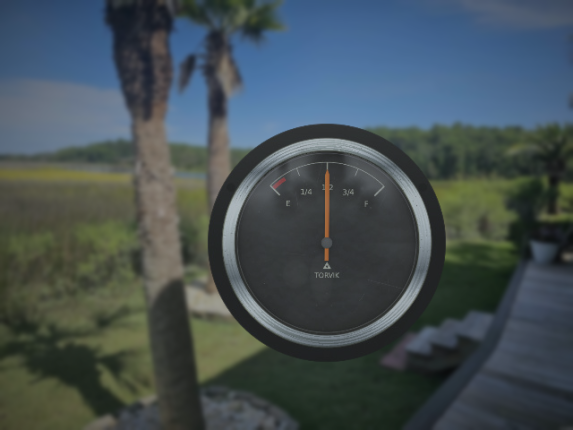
**0.5**
